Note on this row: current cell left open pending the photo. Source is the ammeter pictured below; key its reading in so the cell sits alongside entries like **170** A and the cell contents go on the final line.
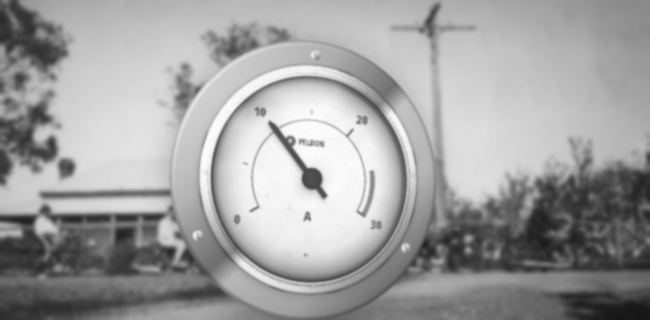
**10** A
